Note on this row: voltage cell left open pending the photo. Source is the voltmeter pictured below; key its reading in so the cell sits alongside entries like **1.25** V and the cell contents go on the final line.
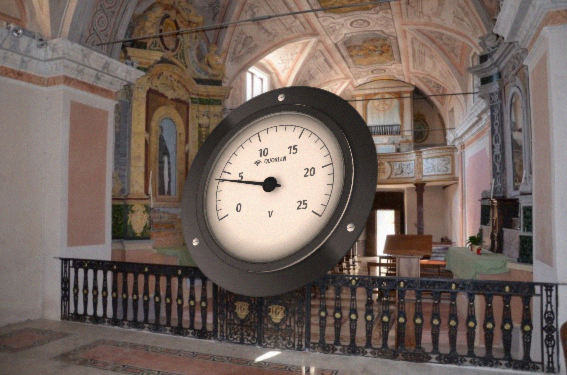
**4** V
